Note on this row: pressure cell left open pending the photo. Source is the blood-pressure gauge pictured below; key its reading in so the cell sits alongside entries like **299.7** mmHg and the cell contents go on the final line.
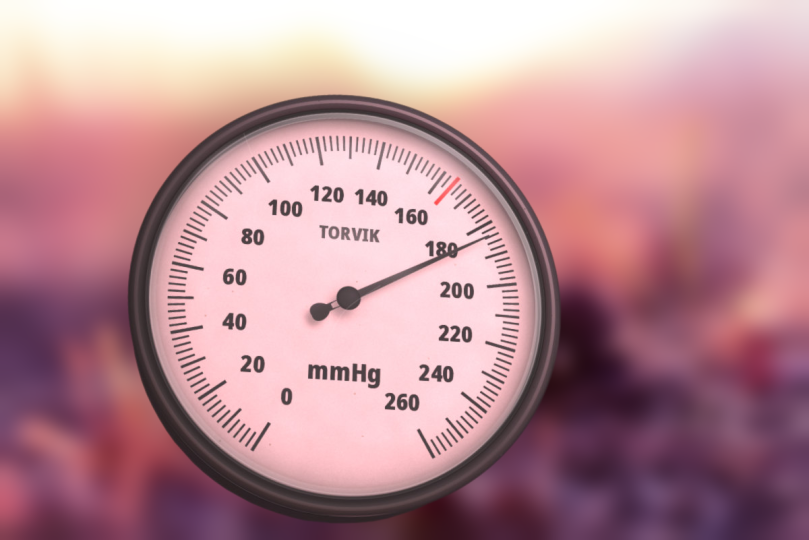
**184** mmHg
